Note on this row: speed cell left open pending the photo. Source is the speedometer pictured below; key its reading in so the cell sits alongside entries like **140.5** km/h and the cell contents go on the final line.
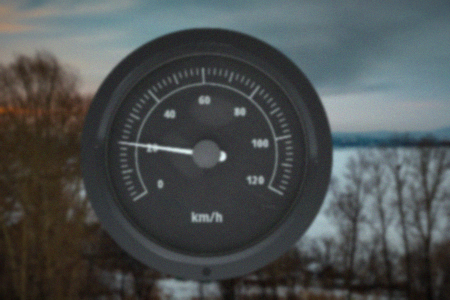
**20** km/h
